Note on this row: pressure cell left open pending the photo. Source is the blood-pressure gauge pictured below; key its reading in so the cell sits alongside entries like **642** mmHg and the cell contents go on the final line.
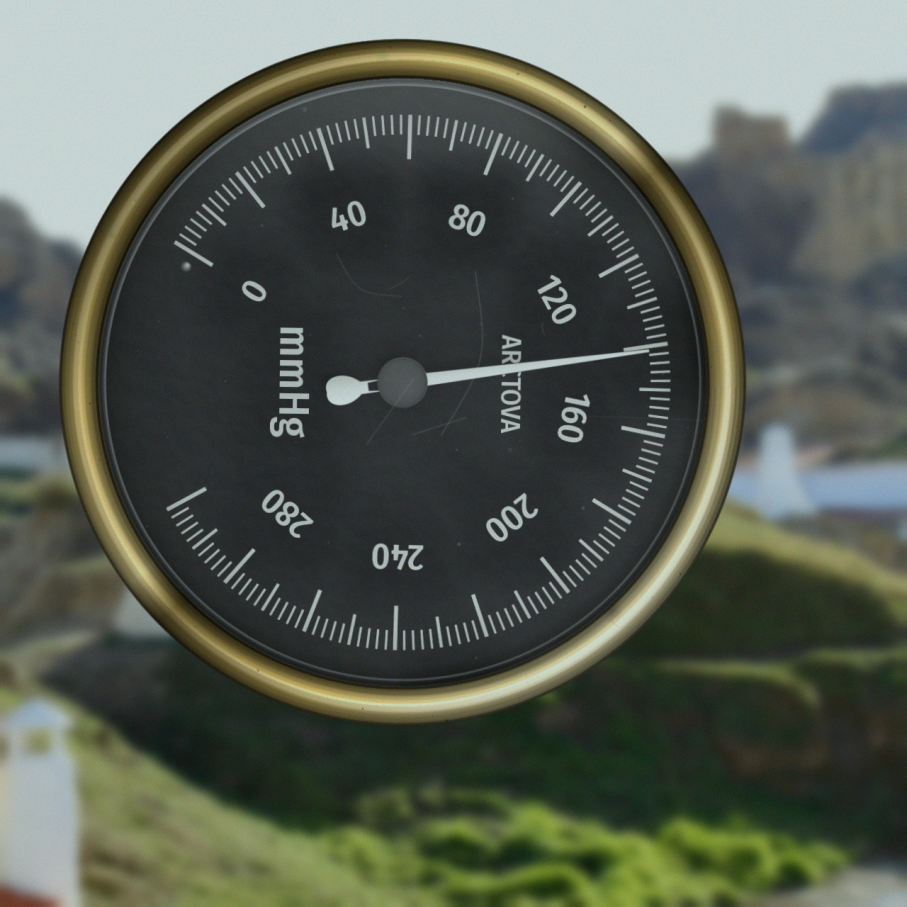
**141** mmHg
